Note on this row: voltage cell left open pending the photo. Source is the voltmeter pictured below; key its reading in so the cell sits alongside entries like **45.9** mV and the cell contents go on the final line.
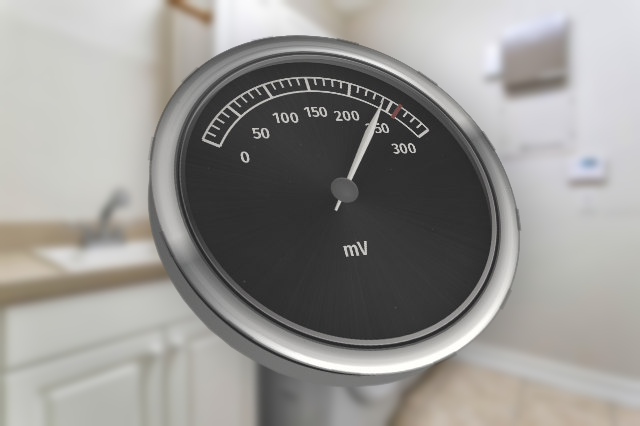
**240** mV
